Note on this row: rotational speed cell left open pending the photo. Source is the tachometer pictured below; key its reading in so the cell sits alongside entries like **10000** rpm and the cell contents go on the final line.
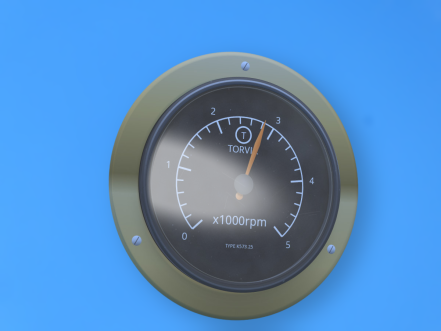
**2800** rpm
